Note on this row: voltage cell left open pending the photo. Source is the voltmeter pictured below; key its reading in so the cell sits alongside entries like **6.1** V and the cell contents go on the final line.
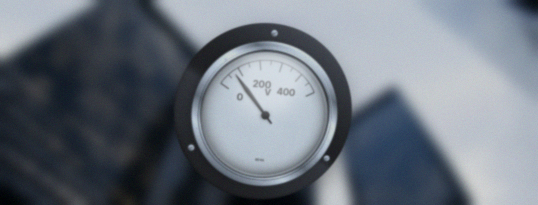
**75** V
